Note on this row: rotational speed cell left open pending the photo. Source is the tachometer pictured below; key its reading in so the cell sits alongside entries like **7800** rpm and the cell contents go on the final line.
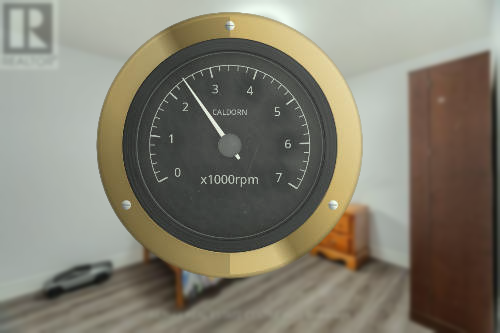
**2400** rpm
